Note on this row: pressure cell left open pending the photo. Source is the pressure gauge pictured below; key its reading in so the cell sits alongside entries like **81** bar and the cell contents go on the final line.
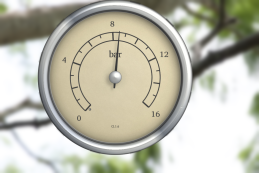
**8.5** bar
